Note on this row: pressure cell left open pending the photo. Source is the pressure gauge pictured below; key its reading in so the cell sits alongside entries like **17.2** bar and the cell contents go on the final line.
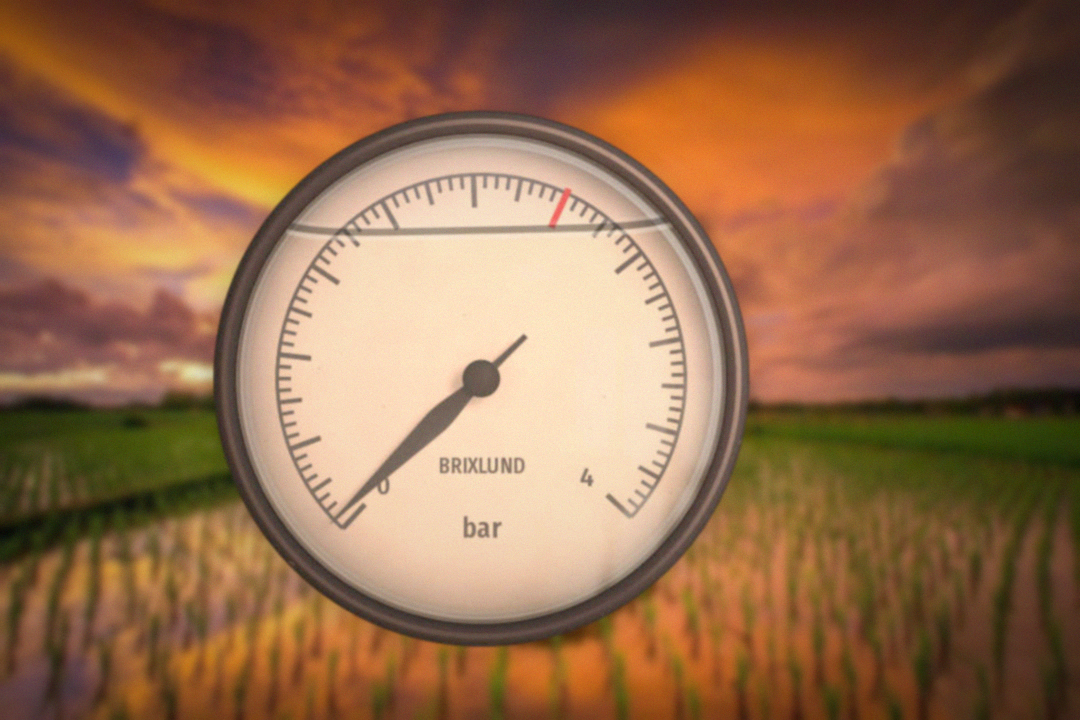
**0.05** bar
